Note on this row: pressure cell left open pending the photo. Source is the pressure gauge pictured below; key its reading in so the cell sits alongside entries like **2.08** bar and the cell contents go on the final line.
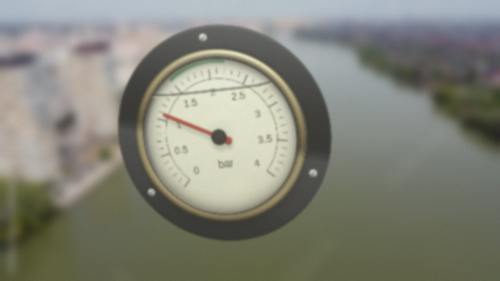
**1.1** bar
